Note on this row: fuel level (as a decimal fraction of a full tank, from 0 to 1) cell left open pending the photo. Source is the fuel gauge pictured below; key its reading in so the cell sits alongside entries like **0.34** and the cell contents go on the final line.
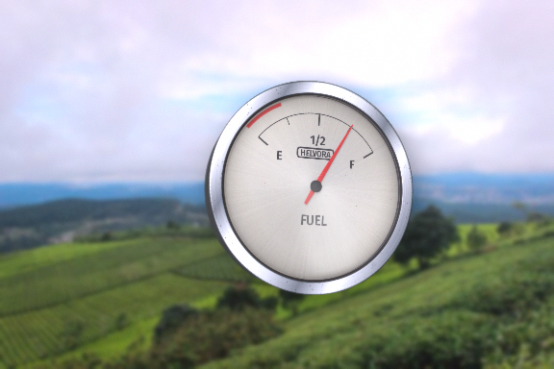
**0.75**
